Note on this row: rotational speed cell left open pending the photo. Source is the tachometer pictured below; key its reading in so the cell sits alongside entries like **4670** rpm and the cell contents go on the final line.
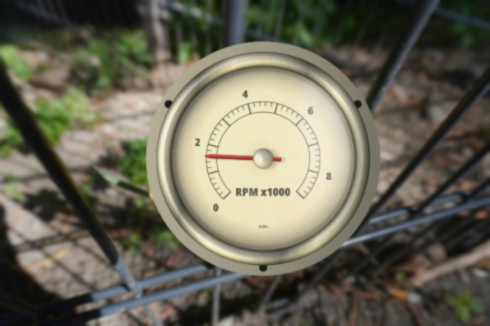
**1600** rpm
